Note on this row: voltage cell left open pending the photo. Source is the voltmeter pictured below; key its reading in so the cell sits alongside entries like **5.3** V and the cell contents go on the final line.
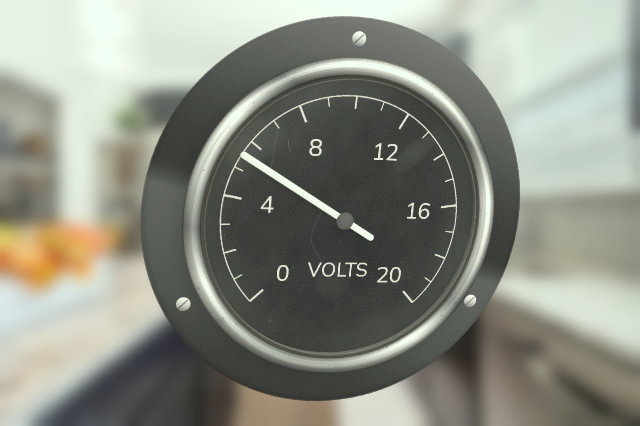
**5.5** V
